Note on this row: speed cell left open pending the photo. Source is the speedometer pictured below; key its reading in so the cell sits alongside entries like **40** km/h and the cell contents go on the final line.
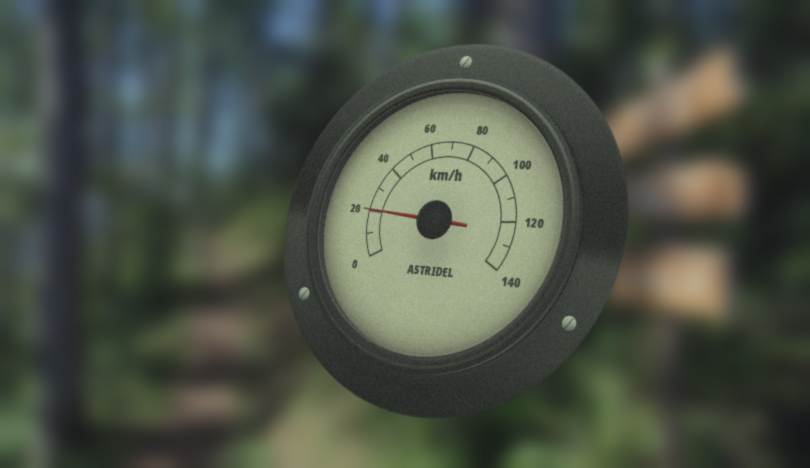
**20** km/h
